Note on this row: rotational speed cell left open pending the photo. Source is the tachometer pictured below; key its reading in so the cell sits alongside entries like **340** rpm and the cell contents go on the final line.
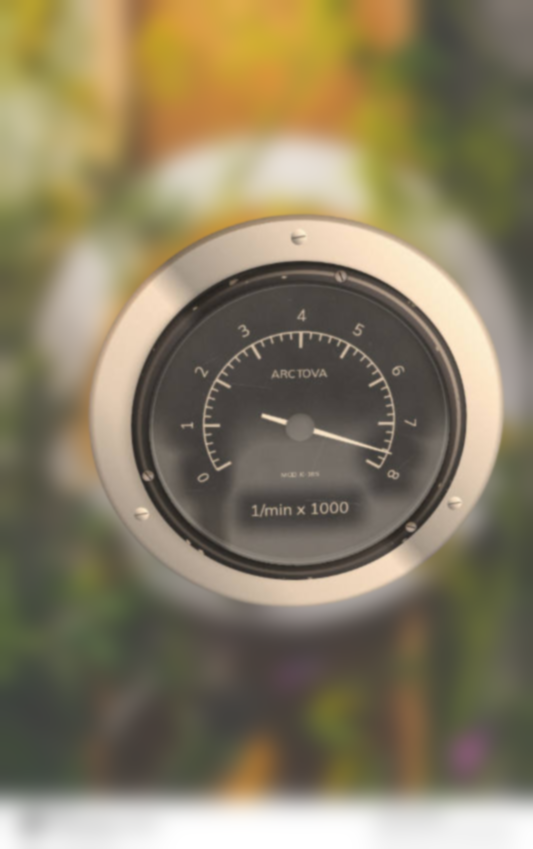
**7600** rpm
